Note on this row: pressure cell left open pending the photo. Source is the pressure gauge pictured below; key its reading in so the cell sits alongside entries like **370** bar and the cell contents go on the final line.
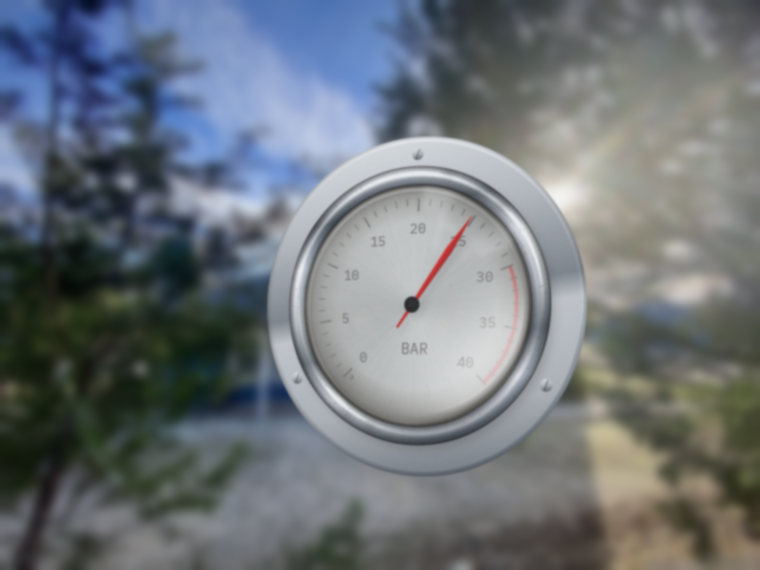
**25** bar
